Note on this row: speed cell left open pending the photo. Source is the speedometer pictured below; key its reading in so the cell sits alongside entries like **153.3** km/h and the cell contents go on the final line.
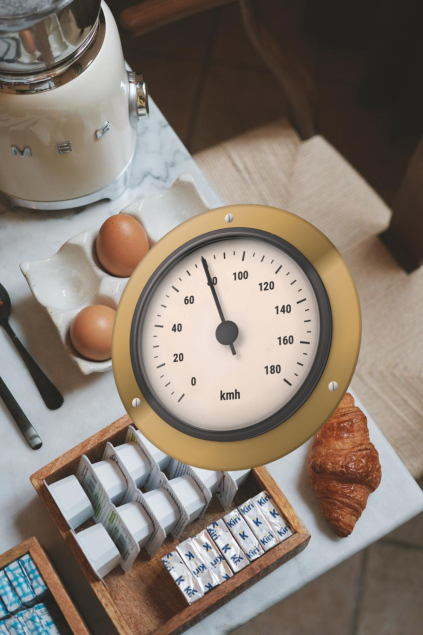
**80** km/h
